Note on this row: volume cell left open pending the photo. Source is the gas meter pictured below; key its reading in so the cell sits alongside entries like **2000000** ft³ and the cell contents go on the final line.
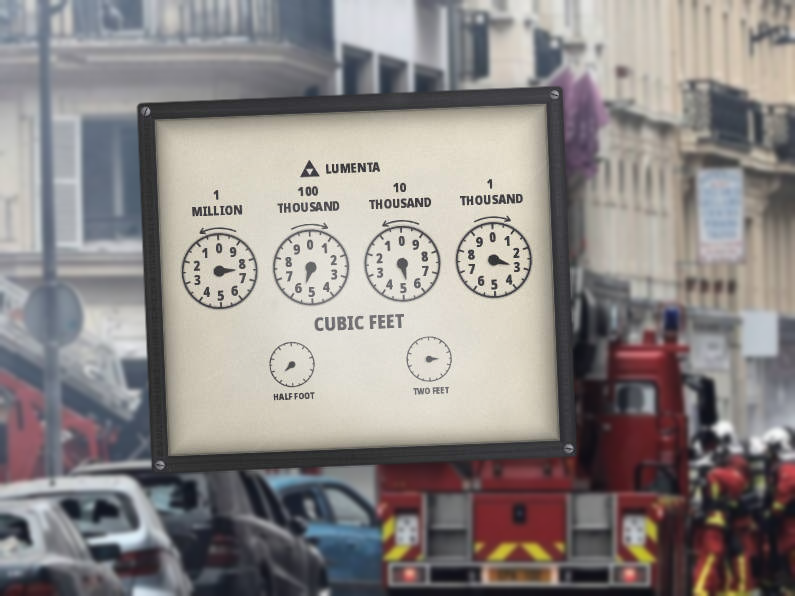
**755300** ft³
